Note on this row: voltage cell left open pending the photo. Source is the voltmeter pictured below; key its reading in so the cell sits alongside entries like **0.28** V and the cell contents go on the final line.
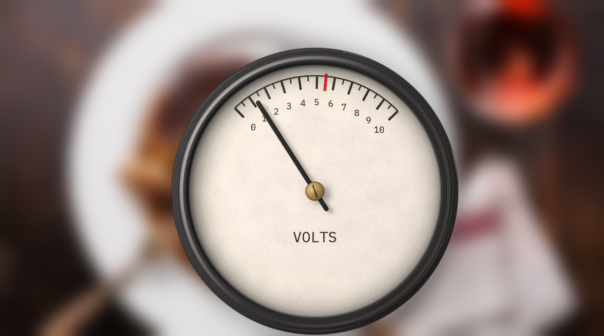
**1.25** V
